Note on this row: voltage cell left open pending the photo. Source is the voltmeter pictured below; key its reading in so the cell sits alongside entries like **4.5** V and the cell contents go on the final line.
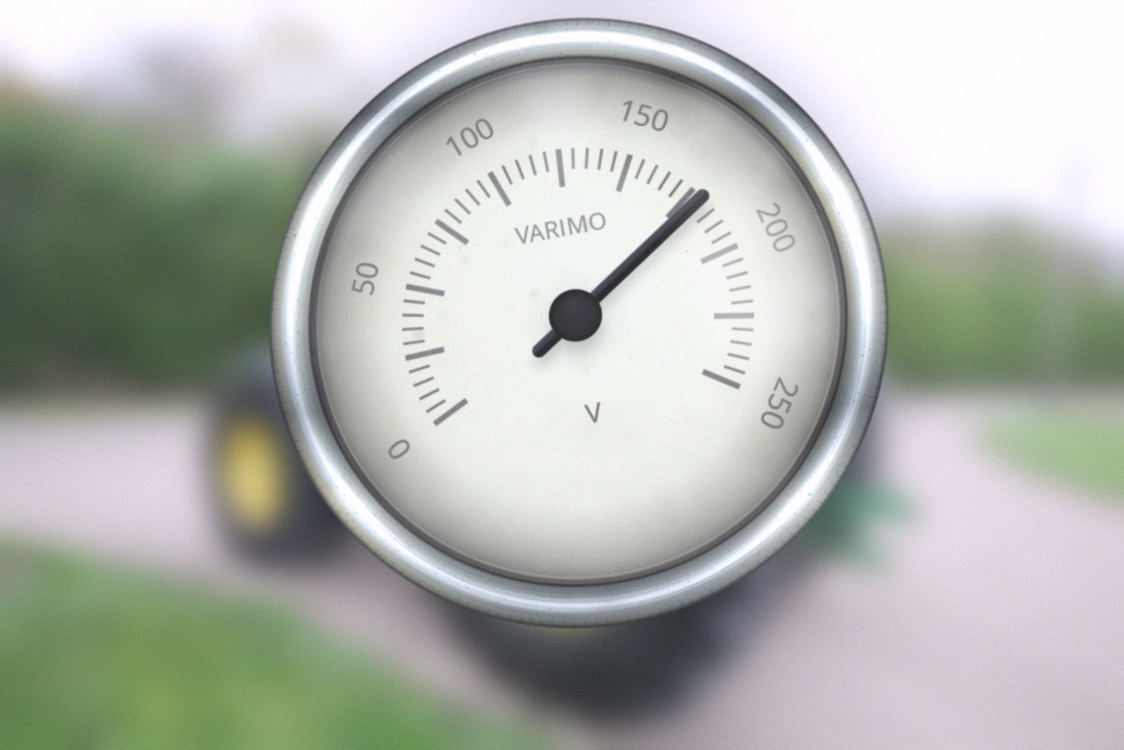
**180** V
